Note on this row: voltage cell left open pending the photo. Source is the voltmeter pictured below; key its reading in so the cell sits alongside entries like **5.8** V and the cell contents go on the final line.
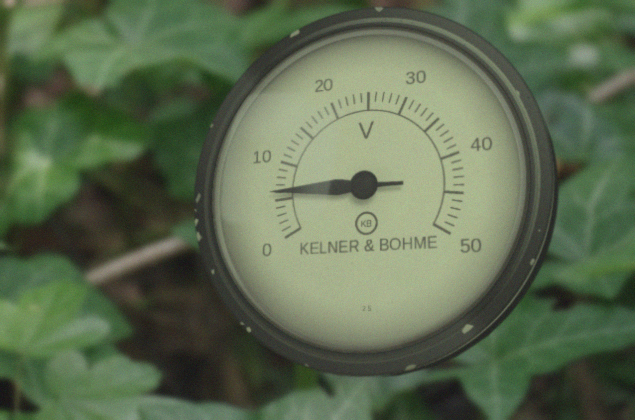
**6** V
